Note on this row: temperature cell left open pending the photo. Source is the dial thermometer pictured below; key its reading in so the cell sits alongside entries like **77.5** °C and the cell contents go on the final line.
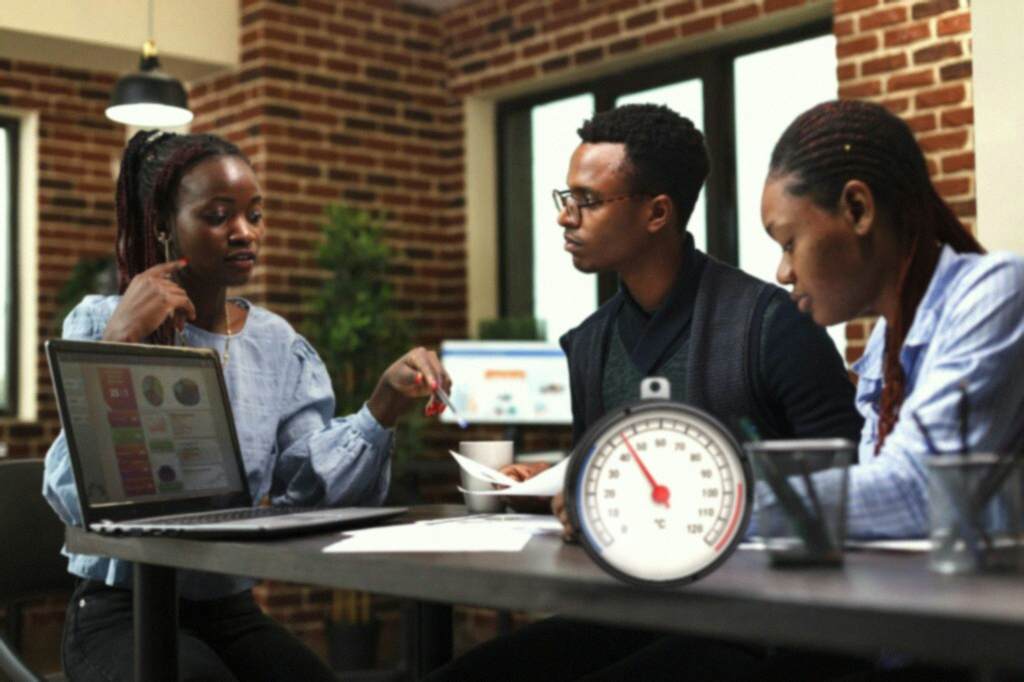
**45** °C
